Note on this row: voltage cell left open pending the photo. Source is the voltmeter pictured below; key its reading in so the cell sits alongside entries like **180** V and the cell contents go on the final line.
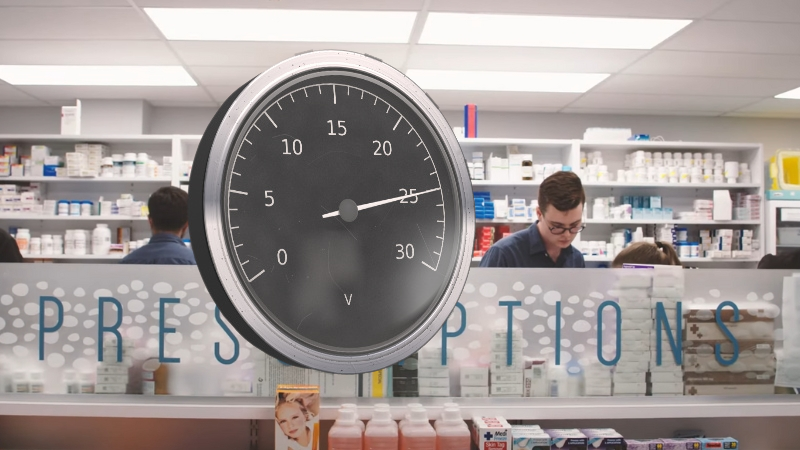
**25** V
